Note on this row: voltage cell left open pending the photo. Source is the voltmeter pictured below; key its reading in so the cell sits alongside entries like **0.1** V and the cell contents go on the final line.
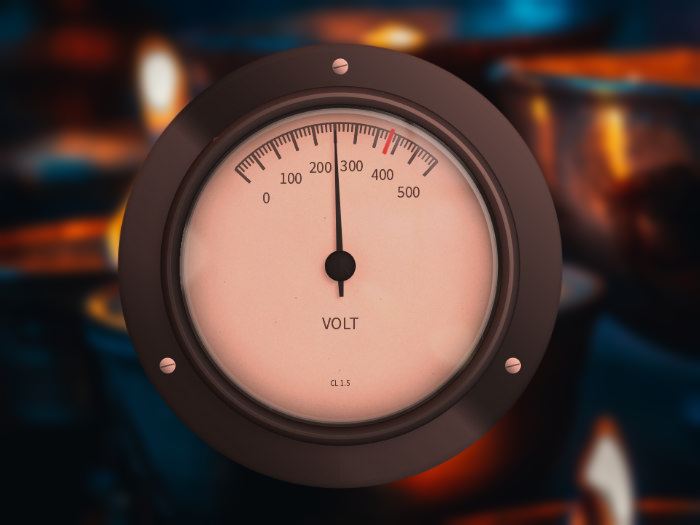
**250** V
